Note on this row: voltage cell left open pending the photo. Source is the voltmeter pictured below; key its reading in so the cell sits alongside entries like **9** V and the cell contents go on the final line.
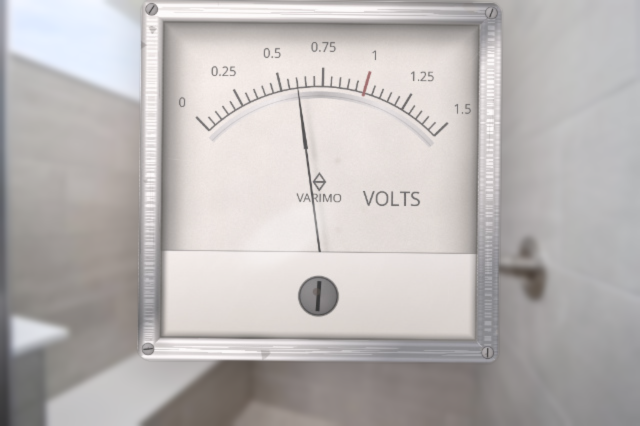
**0.6** V
